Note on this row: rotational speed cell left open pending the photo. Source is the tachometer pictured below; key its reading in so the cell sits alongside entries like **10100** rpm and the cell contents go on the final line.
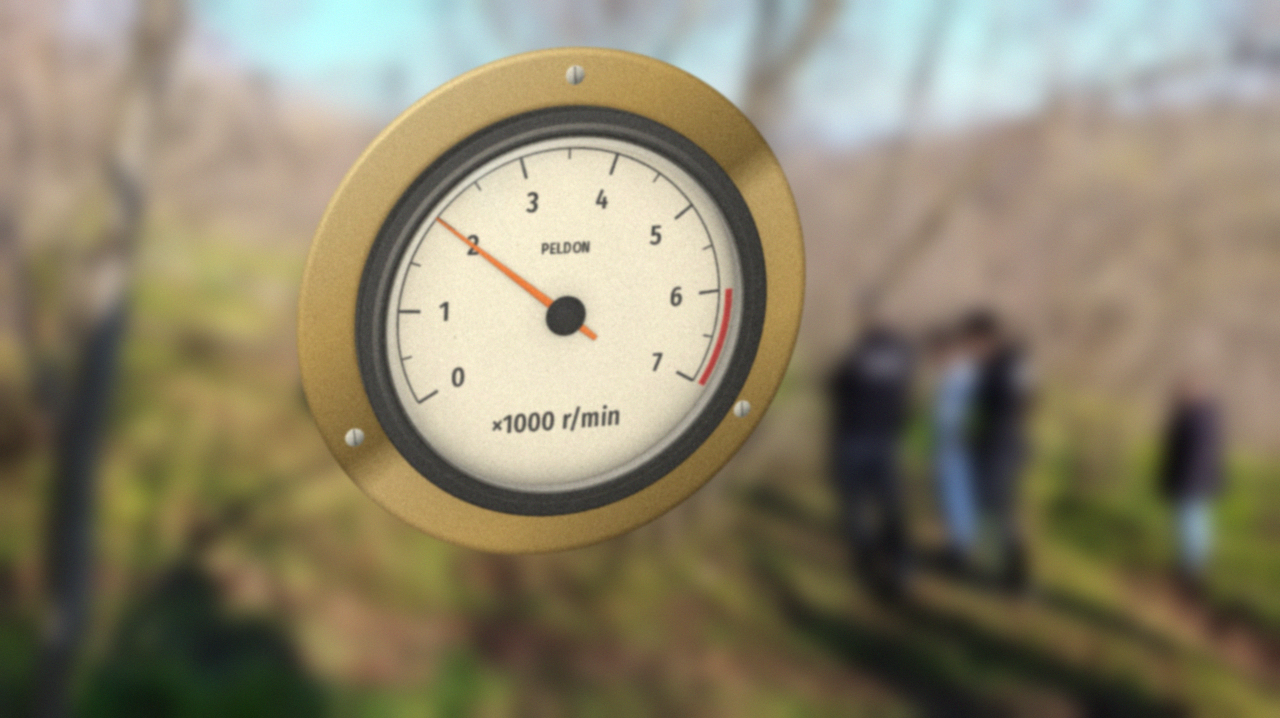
**2000** rpm
